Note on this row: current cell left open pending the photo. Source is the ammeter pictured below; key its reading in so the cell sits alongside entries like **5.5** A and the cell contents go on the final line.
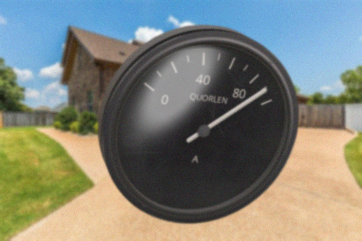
**90** A
